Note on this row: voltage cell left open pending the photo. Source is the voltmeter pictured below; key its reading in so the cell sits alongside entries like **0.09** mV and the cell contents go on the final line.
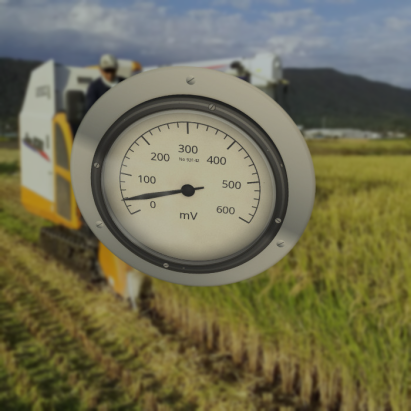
**40** mV
